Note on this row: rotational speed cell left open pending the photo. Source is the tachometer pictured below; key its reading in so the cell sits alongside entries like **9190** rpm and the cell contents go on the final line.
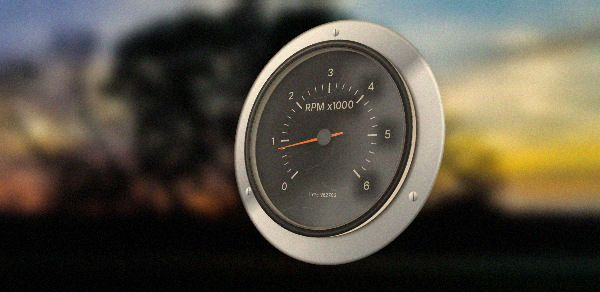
**800** rpm
